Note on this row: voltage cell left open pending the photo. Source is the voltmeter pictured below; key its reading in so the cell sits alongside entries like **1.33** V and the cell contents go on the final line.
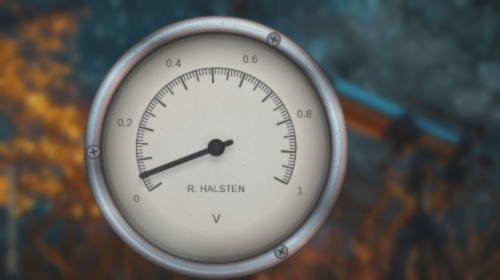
**0.05** V
